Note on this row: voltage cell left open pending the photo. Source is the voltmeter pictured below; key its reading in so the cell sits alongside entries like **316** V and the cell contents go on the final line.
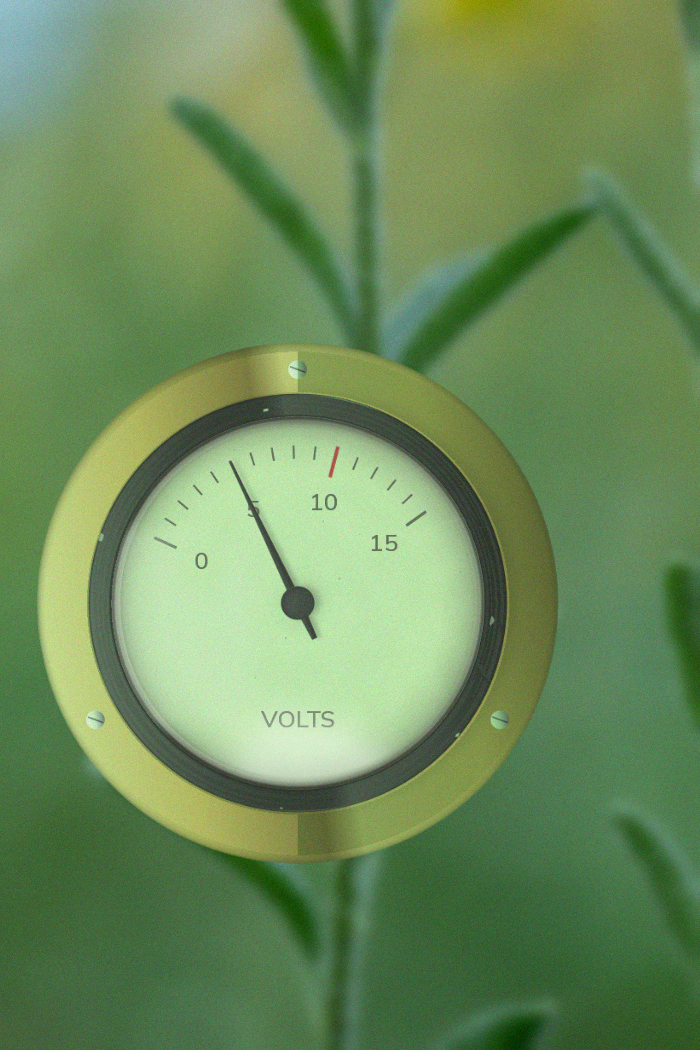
**5** V
